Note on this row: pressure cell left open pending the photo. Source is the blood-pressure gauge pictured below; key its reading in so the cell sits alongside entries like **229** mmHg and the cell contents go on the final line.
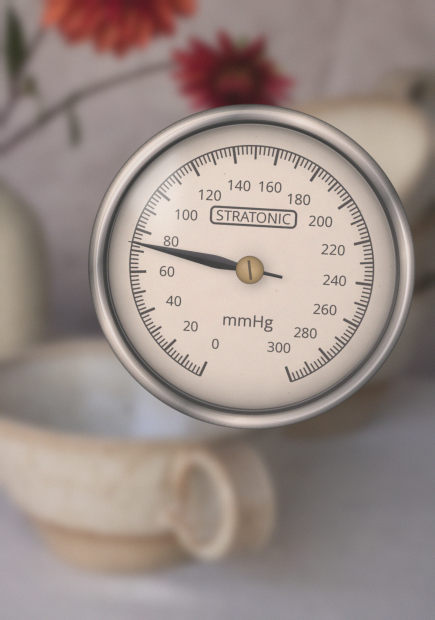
**74** mmHg
